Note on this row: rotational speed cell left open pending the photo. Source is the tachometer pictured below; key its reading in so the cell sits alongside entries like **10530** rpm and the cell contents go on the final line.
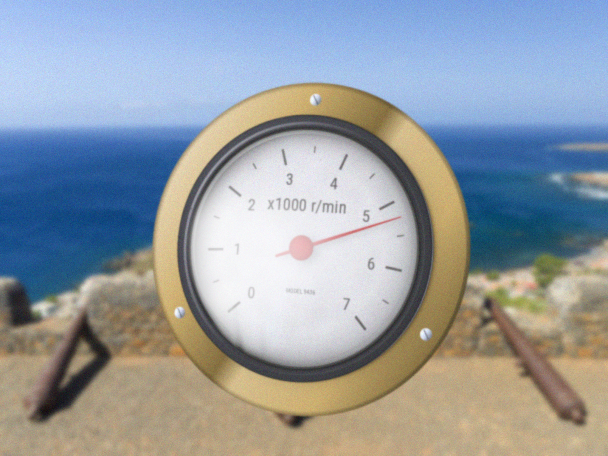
**5250** rpm
